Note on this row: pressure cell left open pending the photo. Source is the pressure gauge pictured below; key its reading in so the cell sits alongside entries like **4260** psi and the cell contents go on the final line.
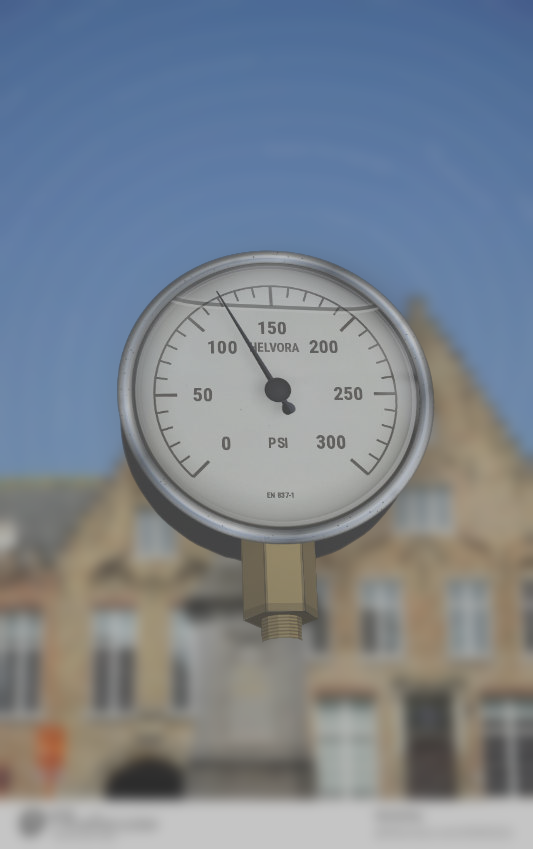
**120** psi
